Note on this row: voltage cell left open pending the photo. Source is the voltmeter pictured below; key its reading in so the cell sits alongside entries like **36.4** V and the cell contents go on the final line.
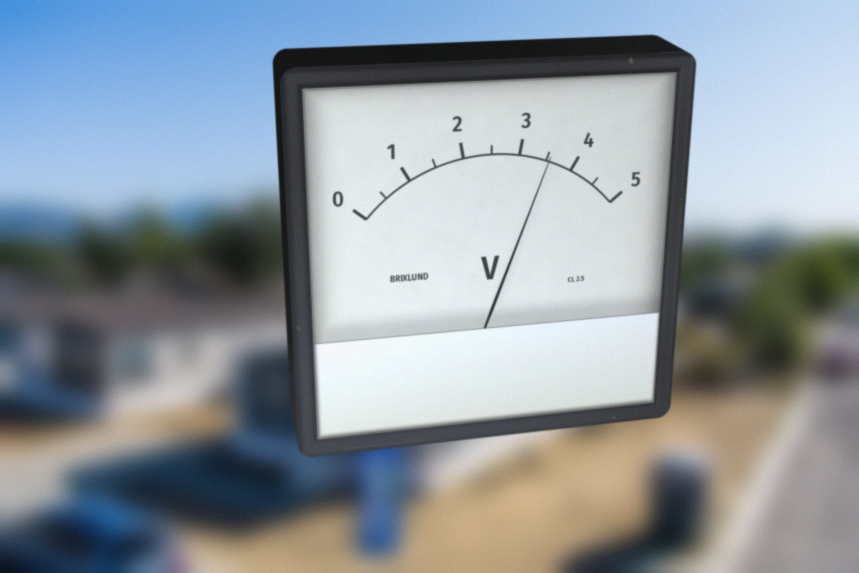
**3.5** V
